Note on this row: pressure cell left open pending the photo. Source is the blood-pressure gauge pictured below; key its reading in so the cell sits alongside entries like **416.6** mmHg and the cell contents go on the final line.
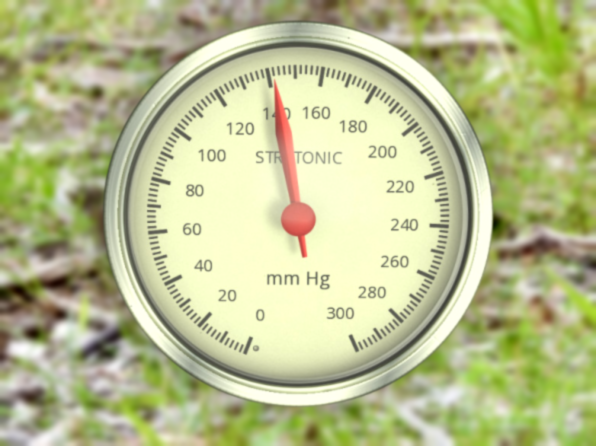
**142** mmHg
